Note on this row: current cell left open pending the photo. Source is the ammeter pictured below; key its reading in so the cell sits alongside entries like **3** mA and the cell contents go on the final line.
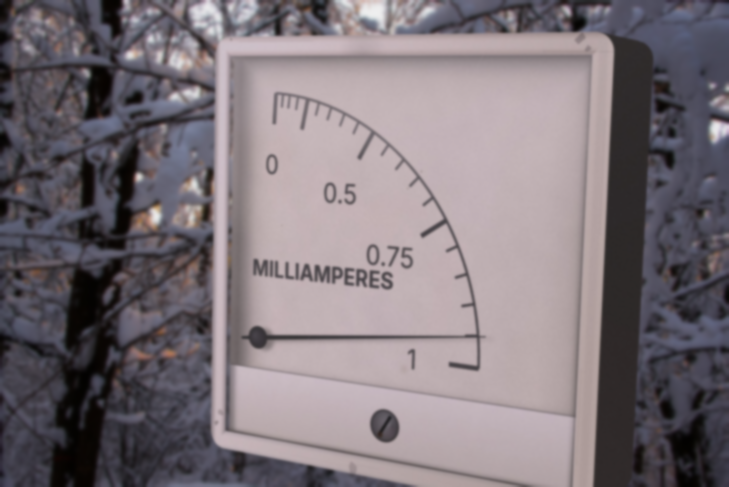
**0.95** mA
